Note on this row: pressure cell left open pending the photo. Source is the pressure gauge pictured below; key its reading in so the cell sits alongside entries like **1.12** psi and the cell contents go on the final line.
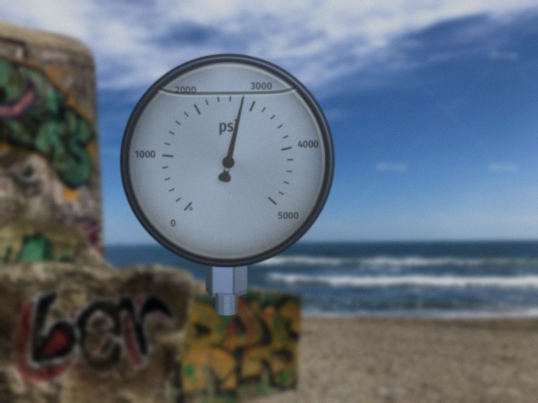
**2800** psi
